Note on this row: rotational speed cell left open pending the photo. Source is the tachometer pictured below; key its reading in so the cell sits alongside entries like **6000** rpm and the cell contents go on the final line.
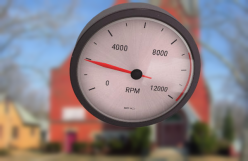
**2000** rpm
